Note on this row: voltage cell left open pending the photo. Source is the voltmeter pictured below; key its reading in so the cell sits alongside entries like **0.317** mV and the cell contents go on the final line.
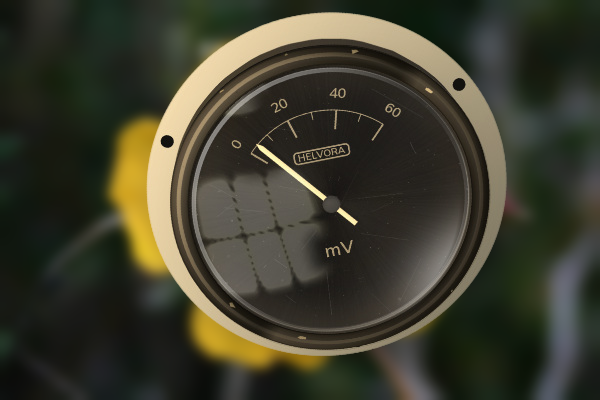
**5** mV
